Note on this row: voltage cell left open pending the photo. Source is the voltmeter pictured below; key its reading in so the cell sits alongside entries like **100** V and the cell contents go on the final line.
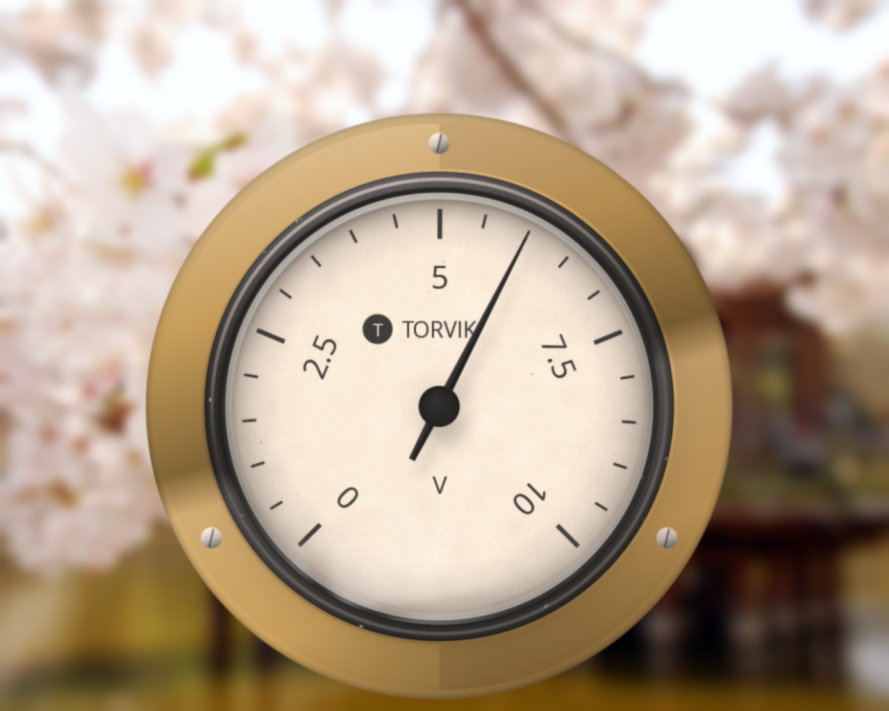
**6** V
